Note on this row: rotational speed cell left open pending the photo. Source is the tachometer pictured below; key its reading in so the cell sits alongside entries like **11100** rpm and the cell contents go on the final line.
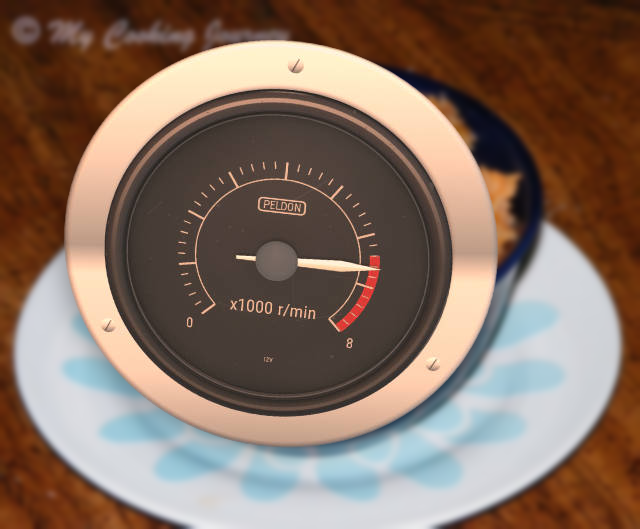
**6600** rpm
